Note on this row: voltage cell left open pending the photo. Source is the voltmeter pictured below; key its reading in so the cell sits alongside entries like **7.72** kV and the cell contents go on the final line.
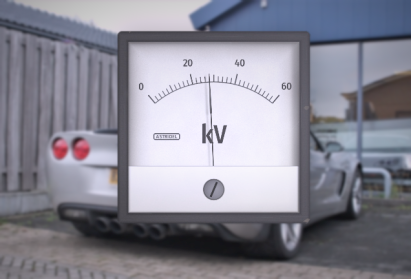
**28** kV
